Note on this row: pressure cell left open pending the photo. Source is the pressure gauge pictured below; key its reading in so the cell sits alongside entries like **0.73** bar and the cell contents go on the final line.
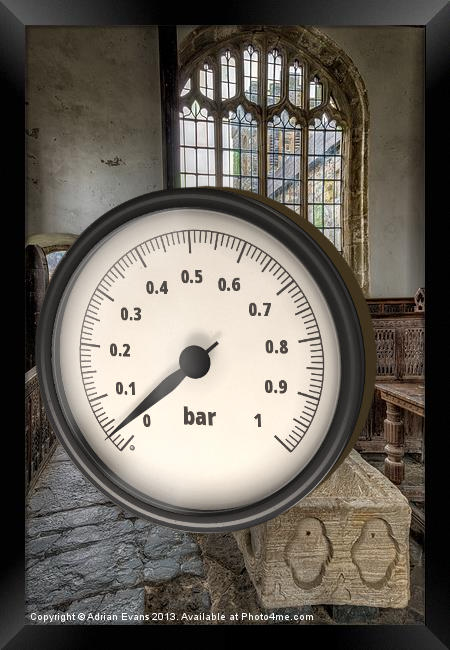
**0.03** bar
